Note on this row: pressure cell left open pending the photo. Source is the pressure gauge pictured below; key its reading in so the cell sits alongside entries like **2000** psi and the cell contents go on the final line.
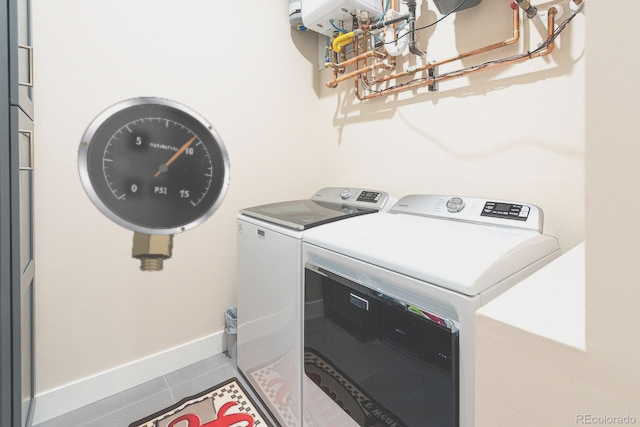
**9.5** psi
